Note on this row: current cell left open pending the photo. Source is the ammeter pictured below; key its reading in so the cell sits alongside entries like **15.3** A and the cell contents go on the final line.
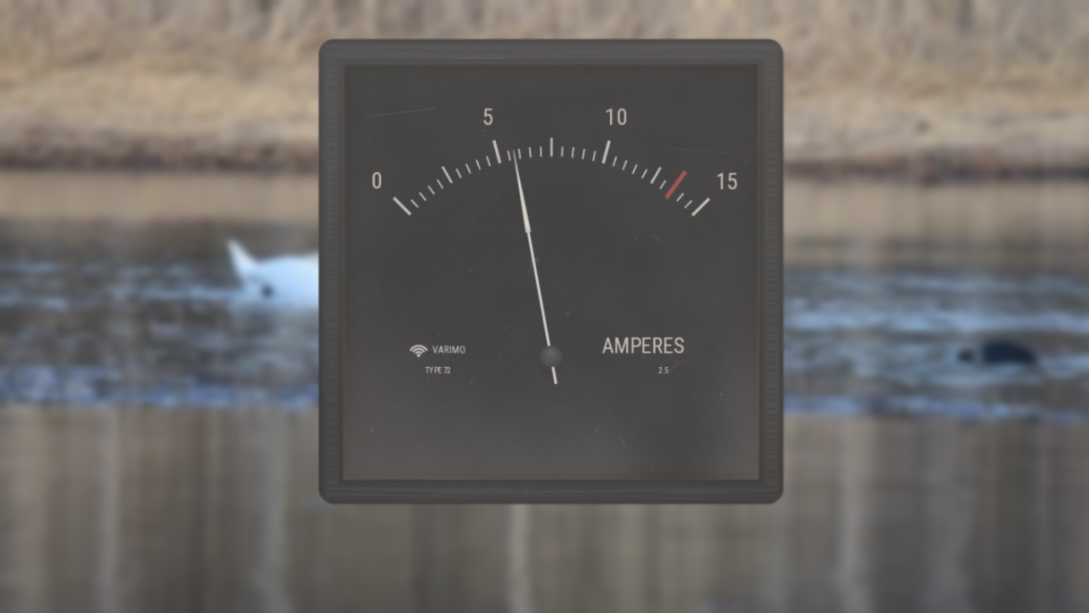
**5.75** A
